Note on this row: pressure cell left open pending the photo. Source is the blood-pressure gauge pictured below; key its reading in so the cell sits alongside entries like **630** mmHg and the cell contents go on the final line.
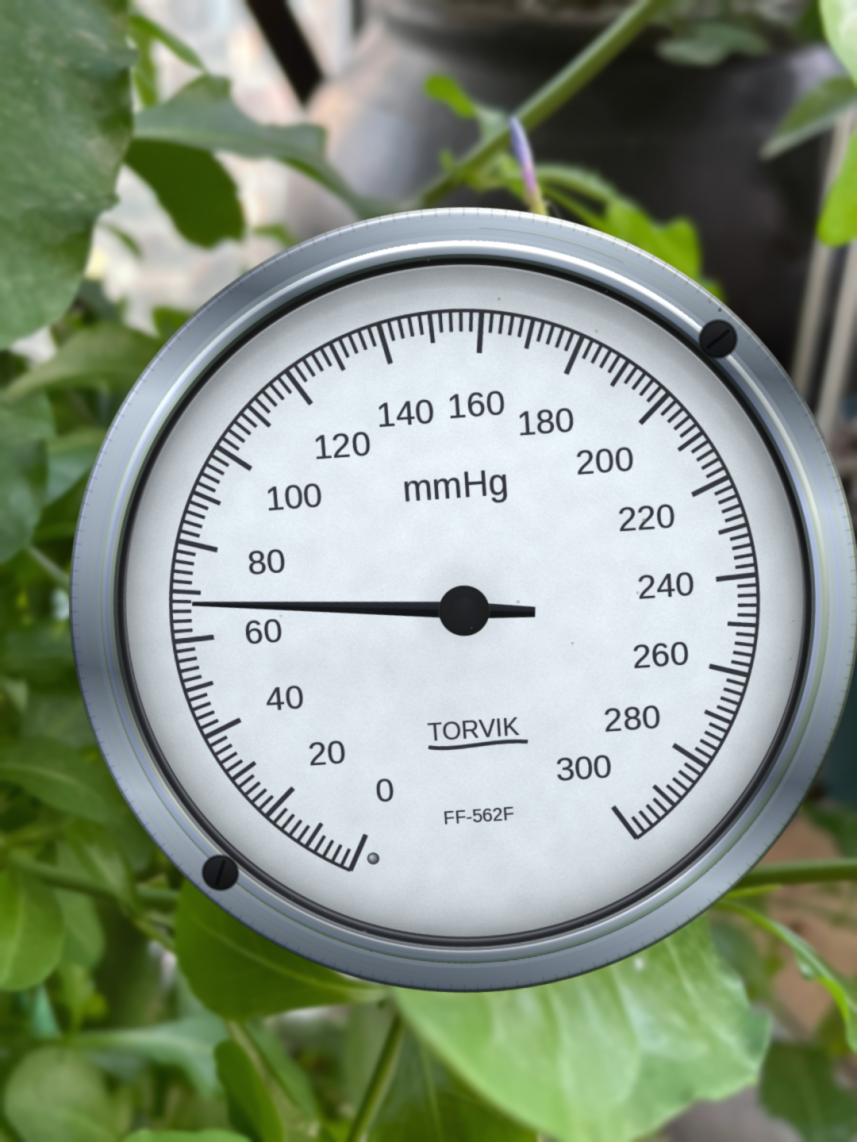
**68** mmHg
